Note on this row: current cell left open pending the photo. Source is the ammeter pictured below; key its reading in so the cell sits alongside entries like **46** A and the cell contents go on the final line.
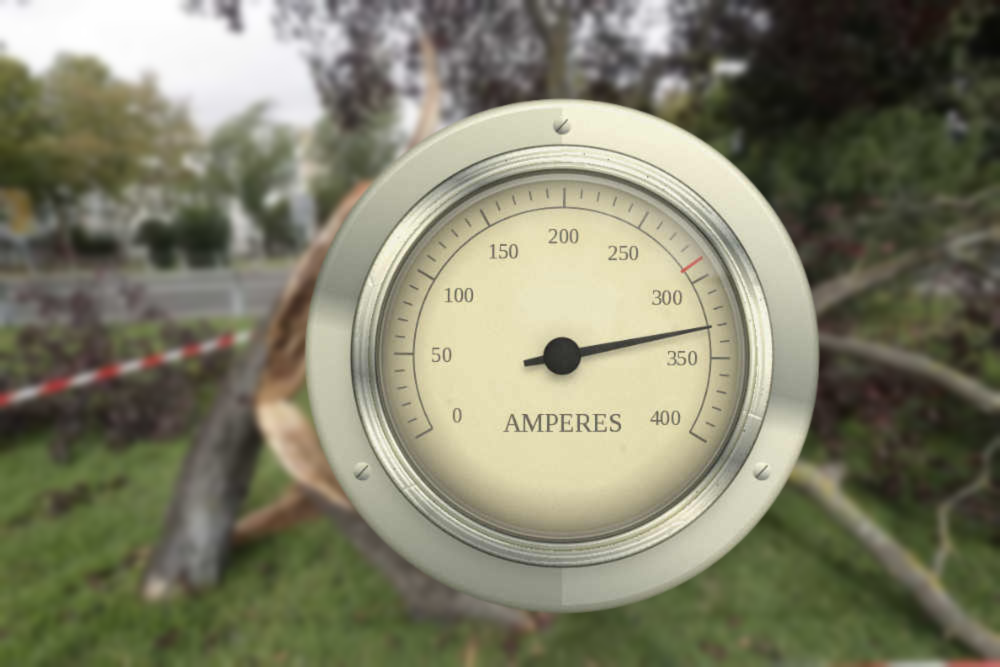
**330** A
